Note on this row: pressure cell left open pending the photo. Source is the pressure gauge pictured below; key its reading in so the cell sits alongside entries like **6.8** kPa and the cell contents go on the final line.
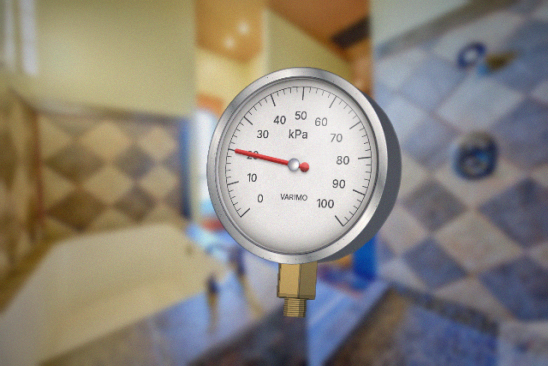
**20** kPa
